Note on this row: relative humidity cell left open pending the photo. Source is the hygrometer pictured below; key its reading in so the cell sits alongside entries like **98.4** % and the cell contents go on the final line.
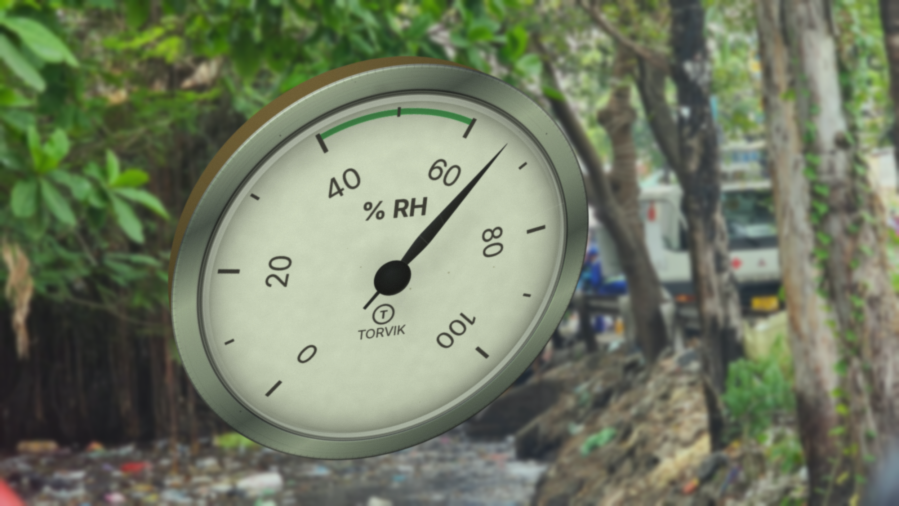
**65** %
